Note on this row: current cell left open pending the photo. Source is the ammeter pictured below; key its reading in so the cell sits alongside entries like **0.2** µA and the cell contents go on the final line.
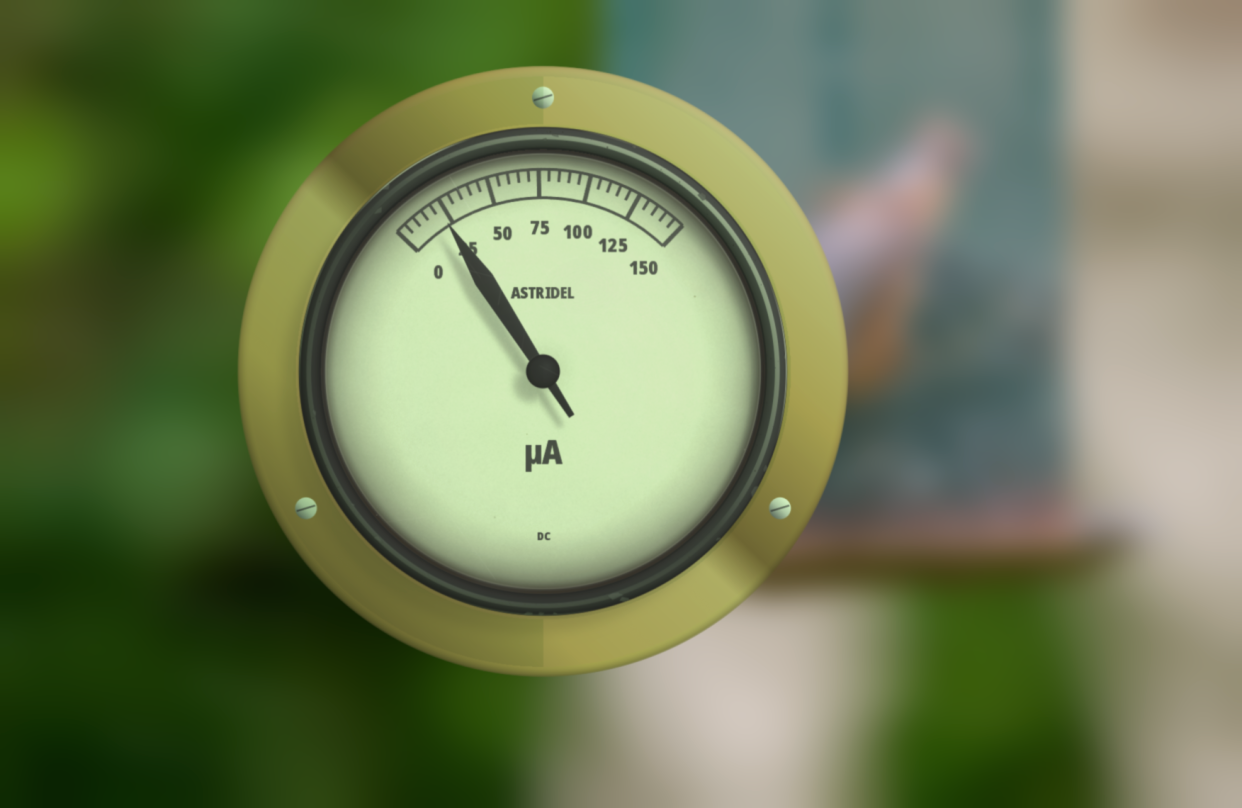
**22.5** µA
